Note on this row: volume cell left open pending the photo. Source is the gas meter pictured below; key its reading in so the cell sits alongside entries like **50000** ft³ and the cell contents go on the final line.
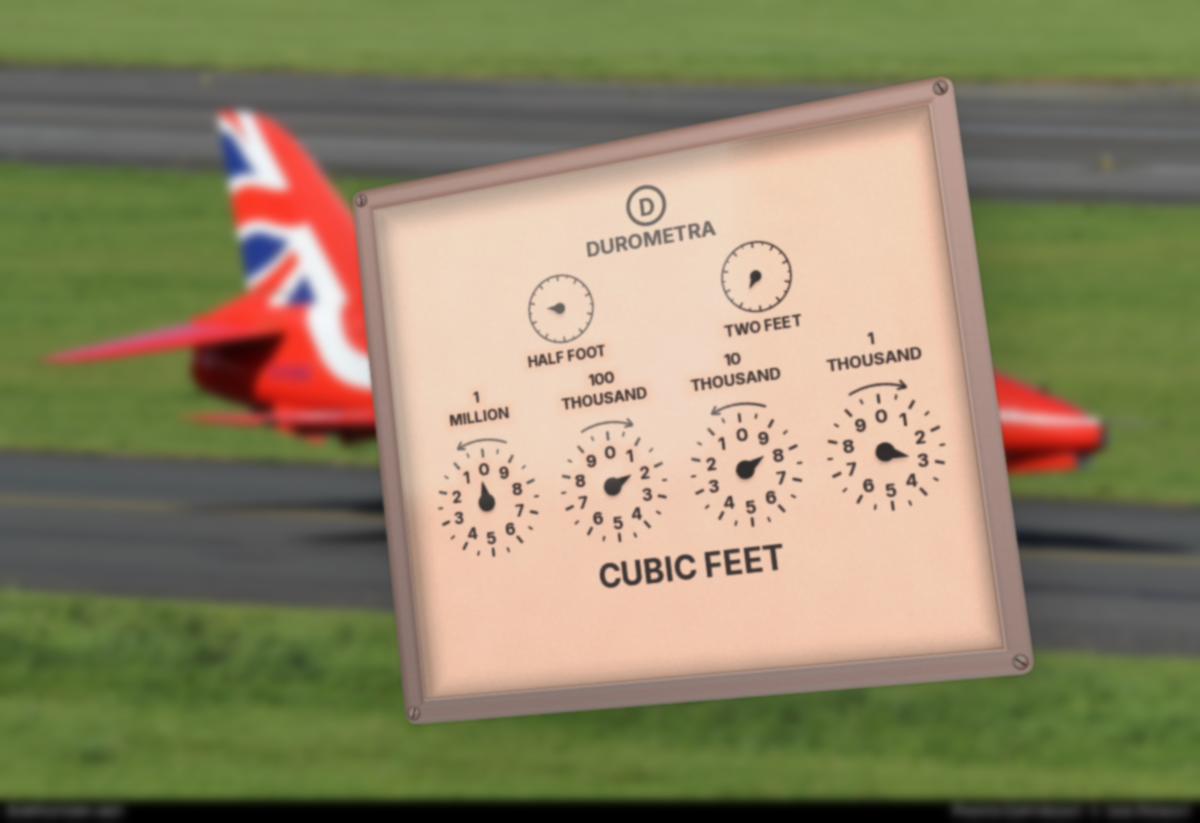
**18300** ft³
